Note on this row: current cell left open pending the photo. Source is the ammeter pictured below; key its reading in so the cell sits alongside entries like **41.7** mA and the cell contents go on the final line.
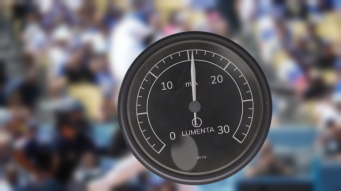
**15.5** mA
